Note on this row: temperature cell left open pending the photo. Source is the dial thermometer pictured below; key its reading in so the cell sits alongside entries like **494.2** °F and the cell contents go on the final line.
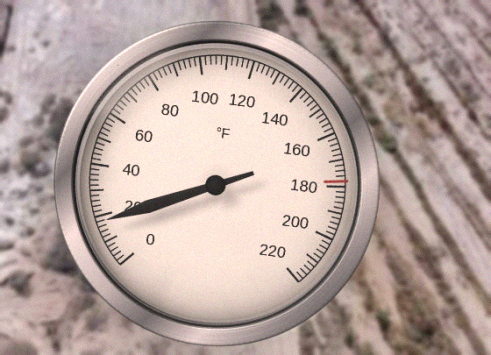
**18** °F
